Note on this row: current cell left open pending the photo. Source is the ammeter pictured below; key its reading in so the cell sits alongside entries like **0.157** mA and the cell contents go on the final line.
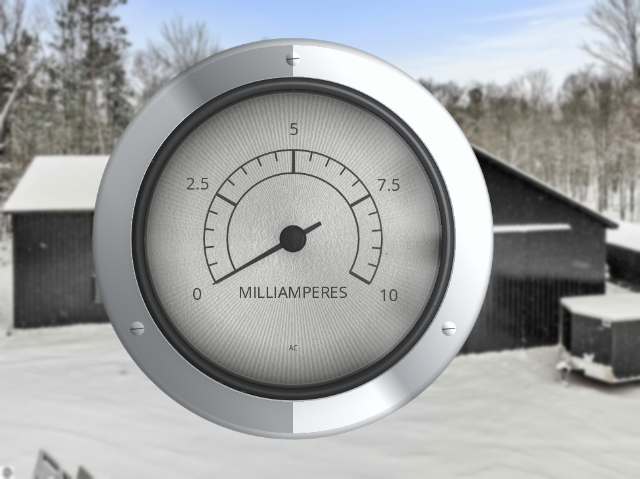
**0** mA
